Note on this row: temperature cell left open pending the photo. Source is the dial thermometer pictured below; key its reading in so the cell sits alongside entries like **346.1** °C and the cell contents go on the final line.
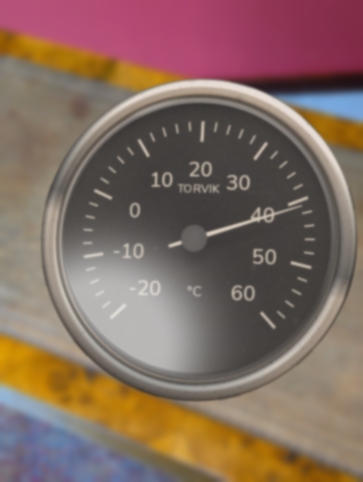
**41** °C
